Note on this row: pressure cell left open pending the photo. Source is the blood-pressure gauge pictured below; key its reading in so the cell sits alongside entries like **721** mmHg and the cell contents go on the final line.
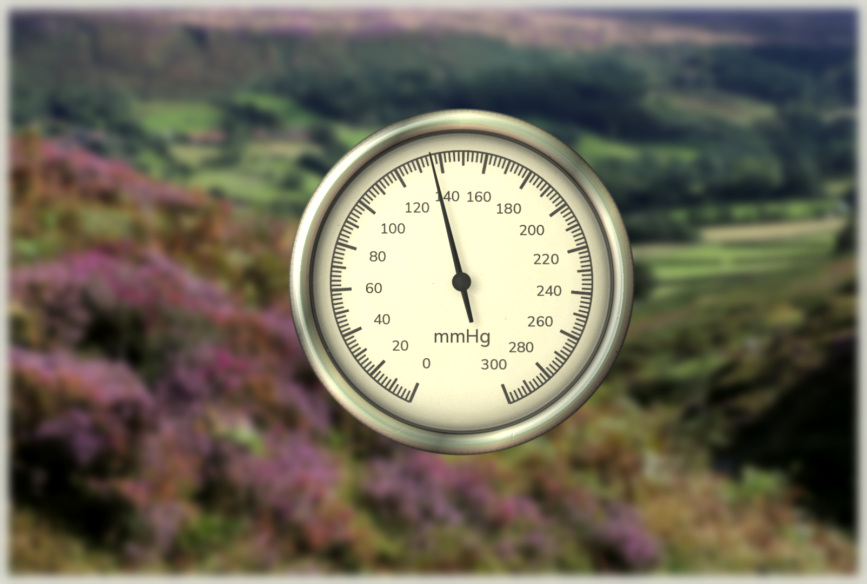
**136** mmHg
